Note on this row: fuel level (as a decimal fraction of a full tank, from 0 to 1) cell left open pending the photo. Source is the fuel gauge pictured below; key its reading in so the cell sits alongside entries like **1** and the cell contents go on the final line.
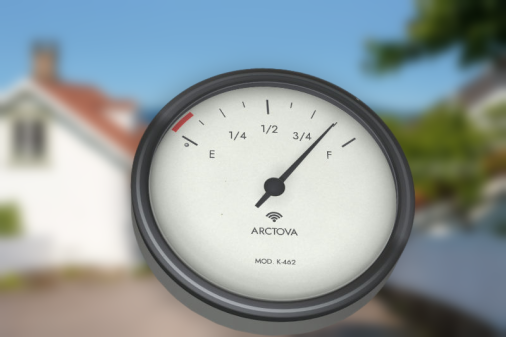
**0.875**
